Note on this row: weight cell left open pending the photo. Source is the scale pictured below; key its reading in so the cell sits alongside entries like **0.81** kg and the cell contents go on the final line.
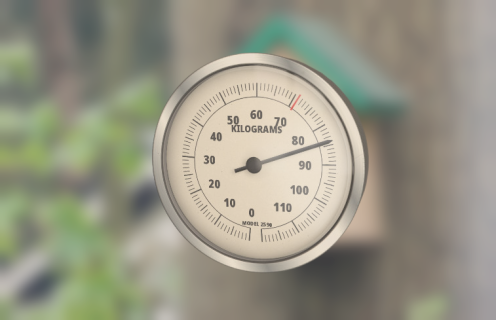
**84** kg
